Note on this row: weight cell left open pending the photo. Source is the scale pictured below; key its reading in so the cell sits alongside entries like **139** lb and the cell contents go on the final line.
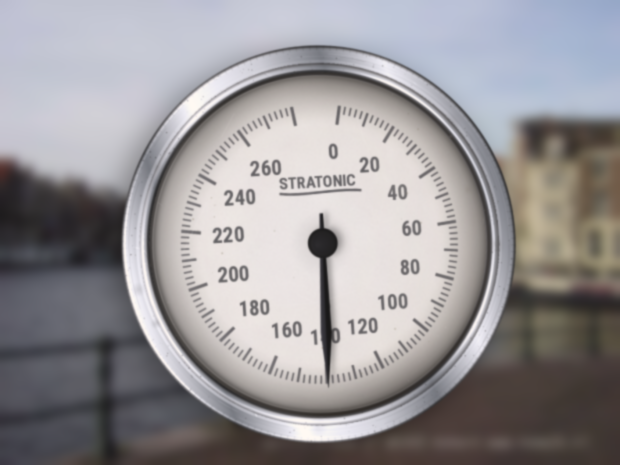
**140** lb
